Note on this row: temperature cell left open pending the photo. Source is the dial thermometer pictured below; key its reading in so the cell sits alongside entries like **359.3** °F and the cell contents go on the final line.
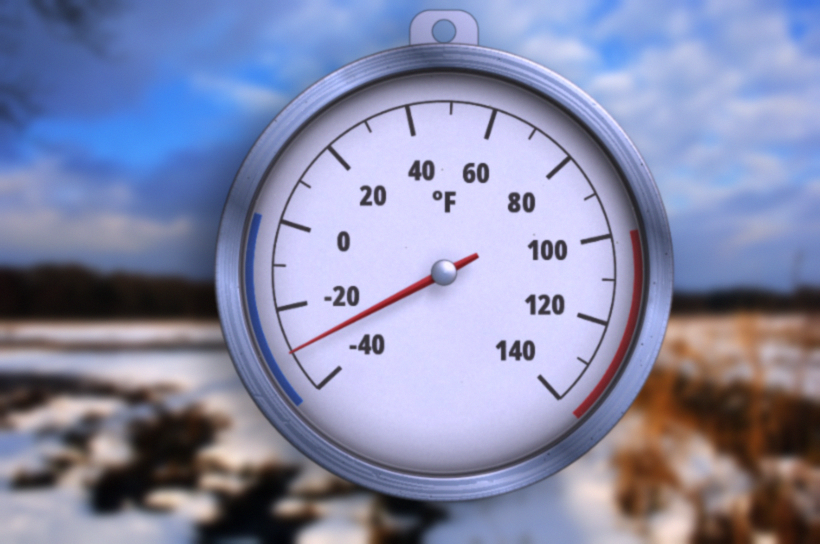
**-30** °F
